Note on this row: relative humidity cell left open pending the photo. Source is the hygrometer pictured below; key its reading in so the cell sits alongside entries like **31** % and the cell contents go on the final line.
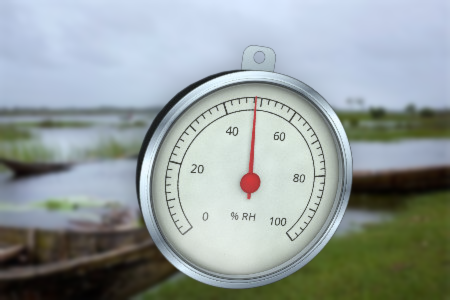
**48** %
